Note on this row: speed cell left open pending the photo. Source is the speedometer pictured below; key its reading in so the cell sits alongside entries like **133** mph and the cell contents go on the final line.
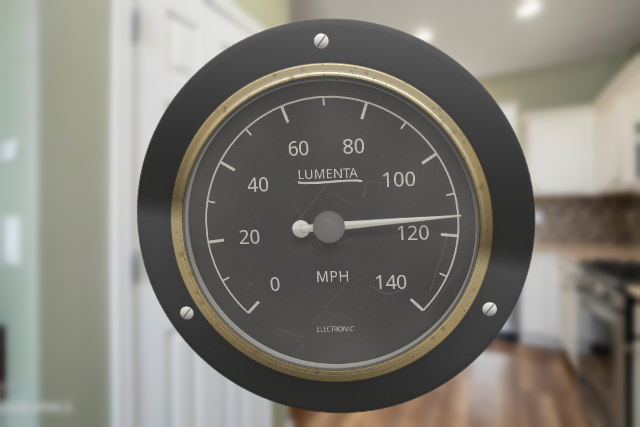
**115** mph
